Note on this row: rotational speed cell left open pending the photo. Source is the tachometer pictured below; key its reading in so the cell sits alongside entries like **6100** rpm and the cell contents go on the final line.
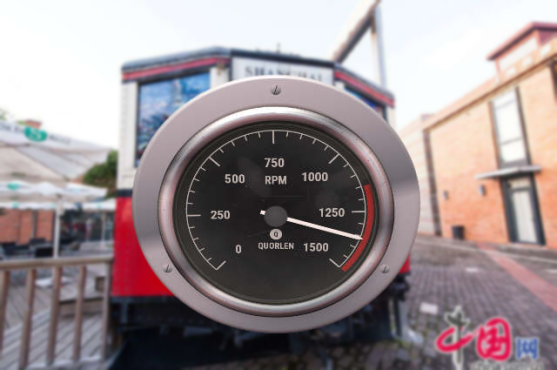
**1350** rpm
